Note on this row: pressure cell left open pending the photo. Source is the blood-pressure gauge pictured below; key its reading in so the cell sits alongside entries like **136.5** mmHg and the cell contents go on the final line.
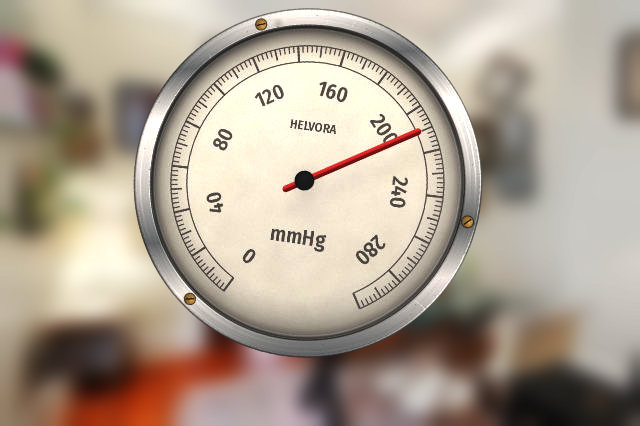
**210** mmHg
